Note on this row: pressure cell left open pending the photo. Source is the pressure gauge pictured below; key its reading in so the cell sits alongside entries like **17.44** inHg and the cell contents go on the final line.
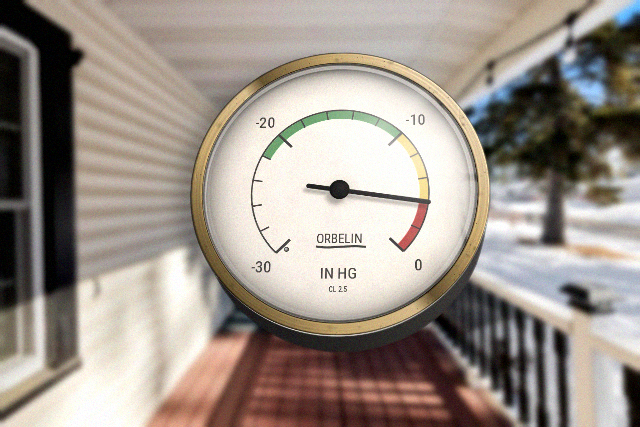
**-4** inHg
